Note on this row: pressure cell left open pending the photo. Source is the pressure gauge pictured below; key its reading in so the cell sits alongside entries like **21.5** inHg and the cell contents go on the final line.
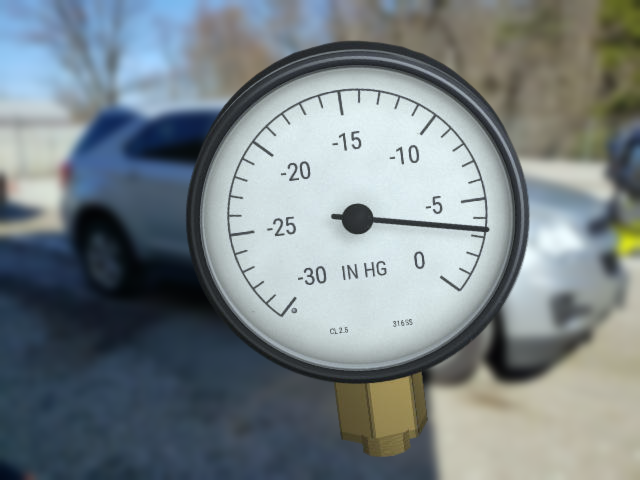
**-3.5** inHg
